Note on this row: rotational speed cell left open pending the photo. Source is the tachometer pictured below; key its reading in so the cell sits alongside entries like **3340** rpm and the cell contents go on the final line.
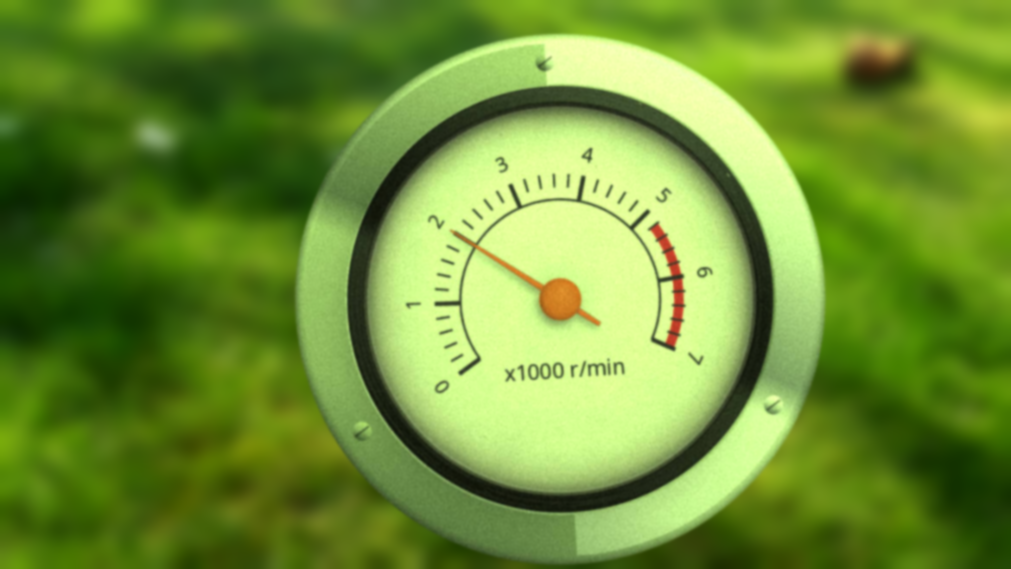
**2000** rpm
